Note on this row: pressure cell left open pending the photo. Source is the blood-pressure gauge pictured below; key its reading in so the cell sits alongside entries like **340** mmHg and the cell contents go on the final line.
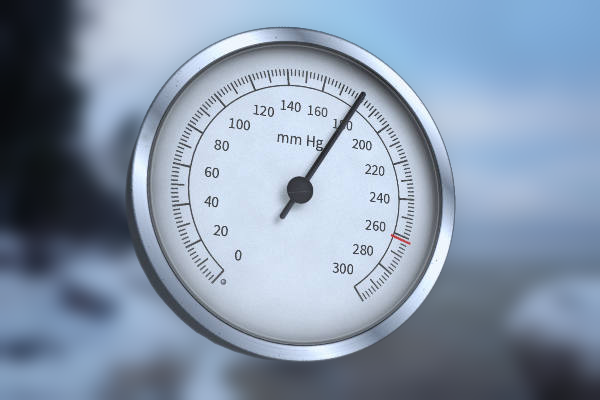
**180** mmHg
